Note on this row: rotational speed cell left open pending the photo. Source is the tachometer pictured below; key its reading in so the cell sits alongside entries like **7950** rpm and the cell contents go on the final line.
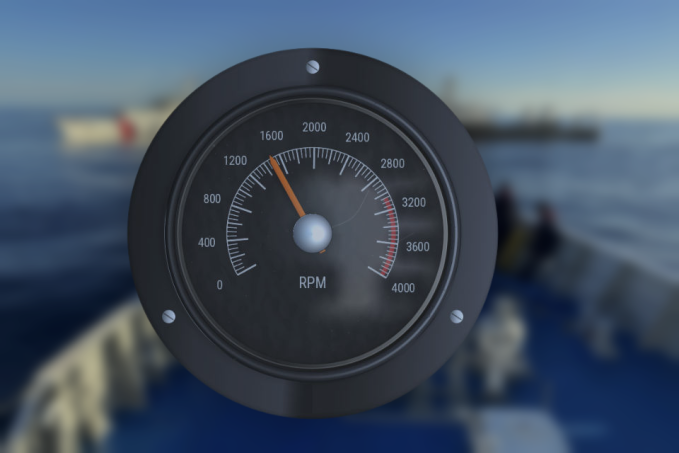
**1500** rpm
